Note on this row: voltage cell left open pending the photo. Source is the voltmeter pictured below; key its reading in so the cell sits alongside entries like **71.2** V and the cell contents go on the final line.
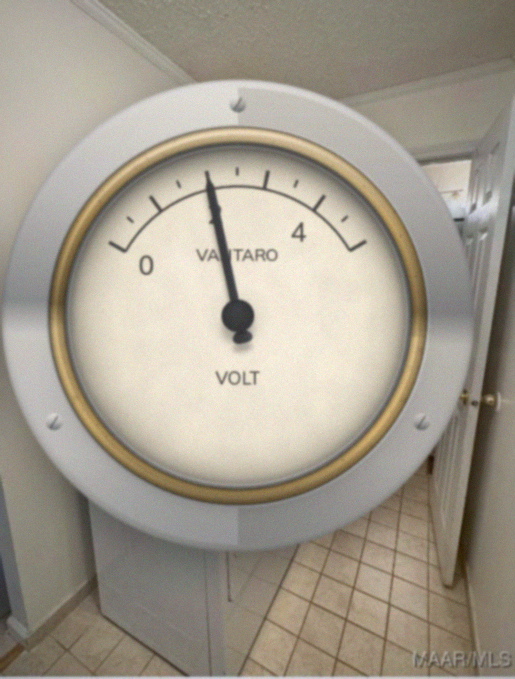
**2** V
